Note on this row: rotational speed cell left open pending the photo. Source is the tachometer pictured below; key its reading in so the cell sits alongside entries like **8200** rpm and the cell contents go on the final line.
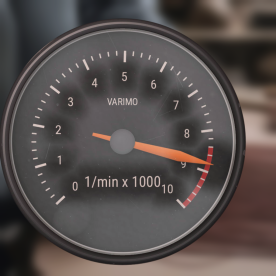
**8800** rpm
